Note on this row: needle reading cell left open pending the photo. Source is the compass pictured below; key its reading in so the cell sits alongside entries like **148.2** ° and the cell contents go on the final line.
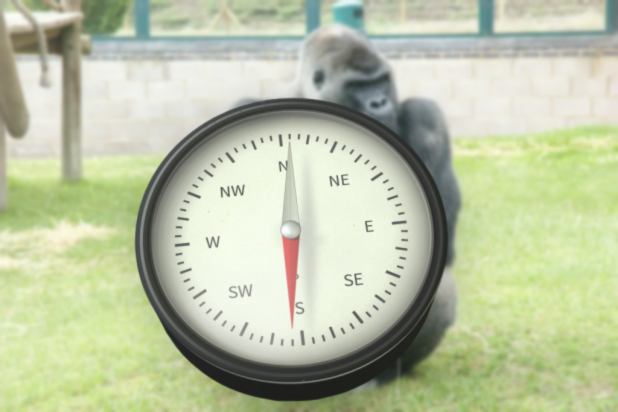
**185** °
